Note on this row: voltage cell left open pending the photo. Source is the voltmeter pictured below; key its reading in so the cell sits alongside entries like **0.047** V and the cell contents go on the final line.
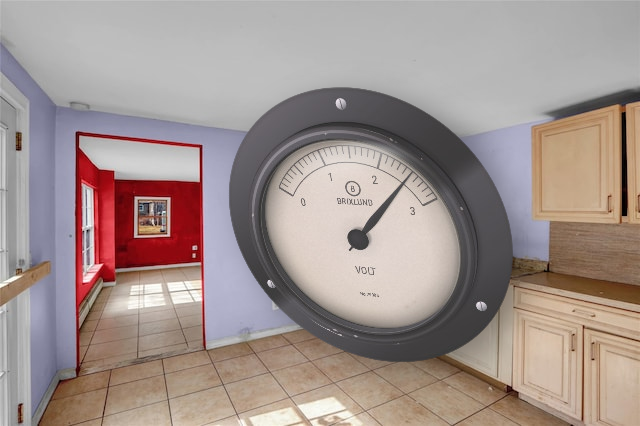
**2.5** V
